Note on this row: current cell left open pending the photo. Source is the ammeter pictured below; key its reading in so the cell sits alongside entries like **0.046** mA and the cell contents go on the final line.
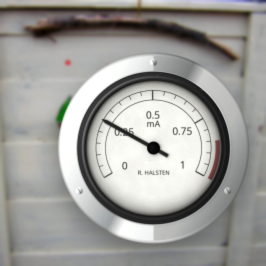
**0.25** mA
